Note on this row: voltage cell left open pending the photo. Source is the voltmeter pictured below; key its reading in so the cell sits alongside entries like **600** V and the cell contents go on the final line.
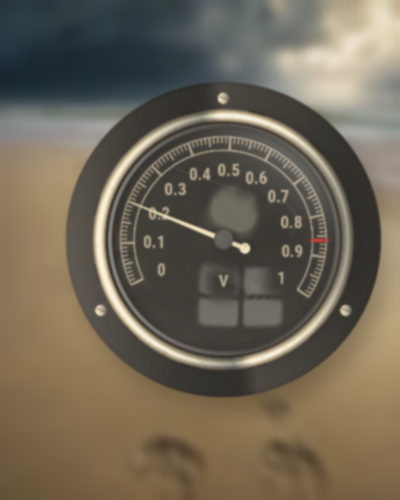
**0.2** V
